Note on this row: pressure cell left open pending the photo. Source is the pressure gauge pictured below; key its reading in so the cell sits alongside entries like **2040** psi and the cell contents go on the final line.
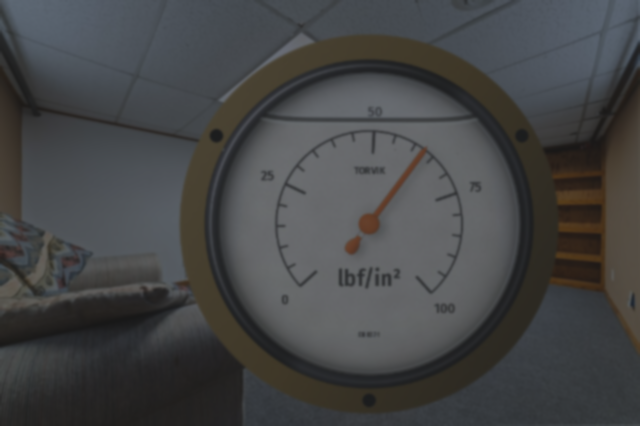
**62.5** psi
